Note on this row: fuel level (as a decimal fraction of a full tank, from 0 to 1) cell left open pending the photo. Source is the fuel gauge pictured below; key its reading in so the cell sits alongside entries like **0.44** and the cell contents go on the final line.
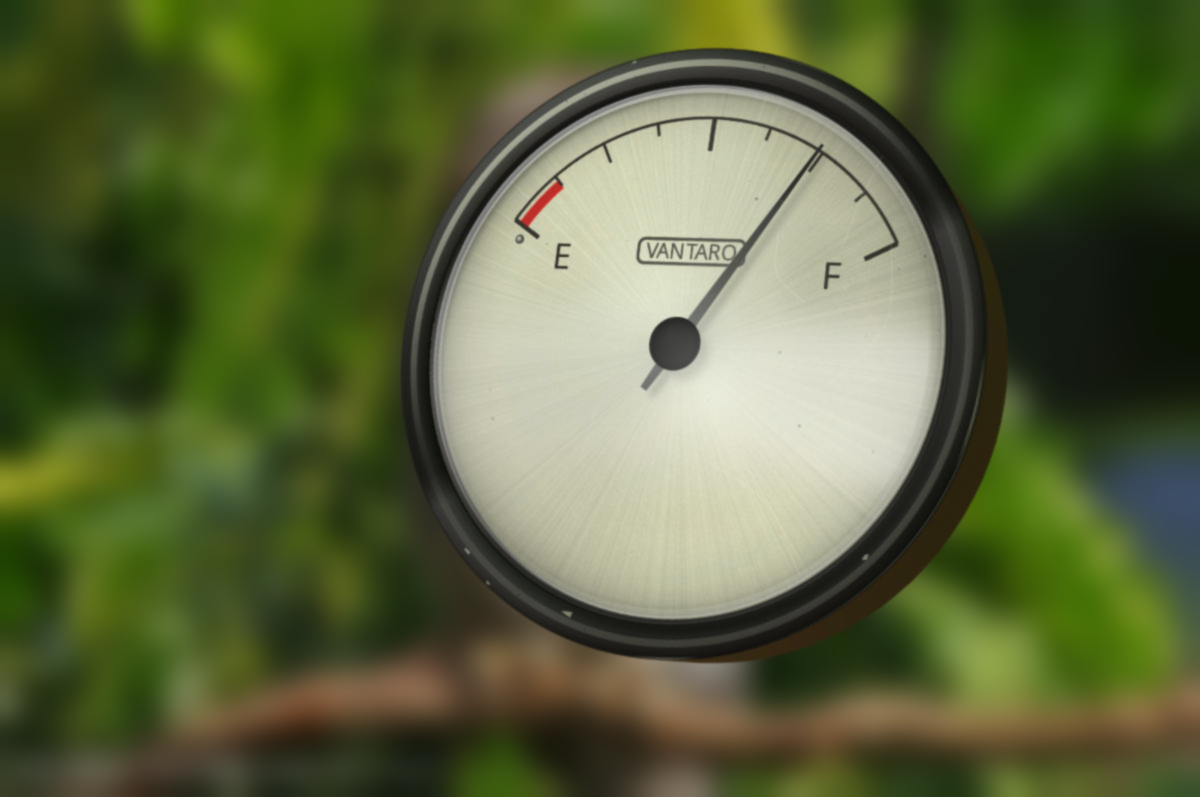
**0.75**
